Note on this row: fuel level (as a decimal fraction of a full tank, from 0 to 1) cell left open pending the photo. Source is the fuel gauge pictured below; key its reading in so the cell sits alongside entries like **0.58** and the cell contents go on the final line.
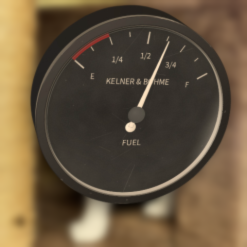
**0.625**
